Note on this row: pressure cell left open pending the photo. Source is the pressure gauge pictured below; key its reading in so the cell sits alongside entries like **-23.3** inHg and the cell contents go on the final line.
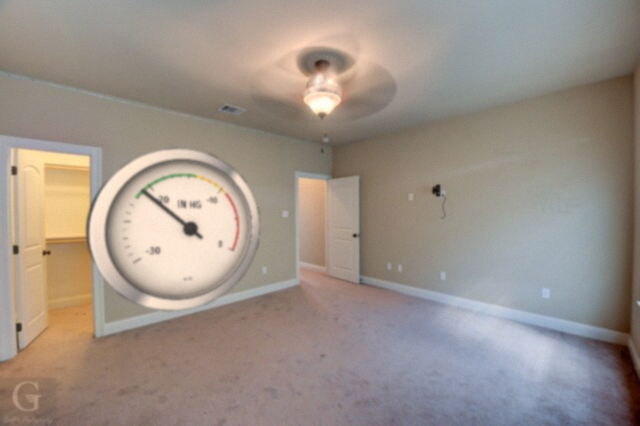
**-21** inHg
